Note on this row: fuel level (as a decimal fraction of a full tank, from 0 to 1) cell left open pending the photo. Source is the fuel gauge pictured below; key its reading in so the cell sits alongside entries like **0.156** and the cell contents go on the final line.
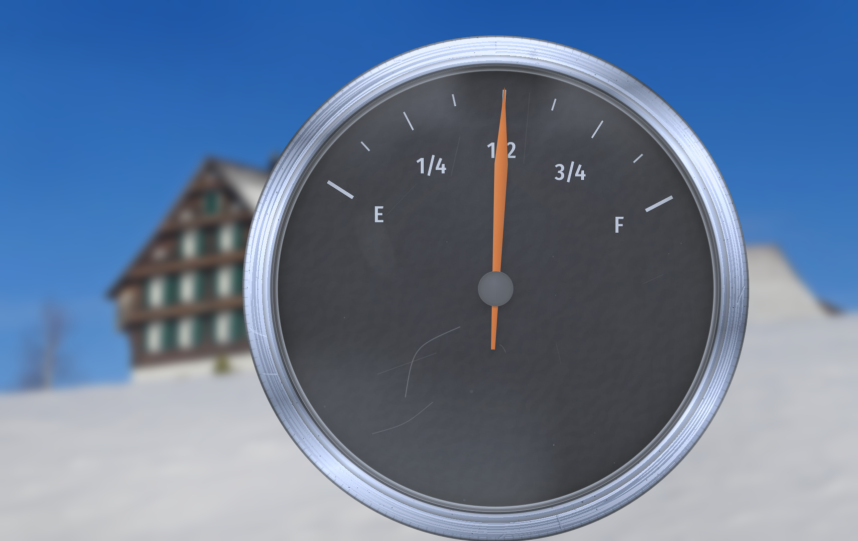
**0.5**
